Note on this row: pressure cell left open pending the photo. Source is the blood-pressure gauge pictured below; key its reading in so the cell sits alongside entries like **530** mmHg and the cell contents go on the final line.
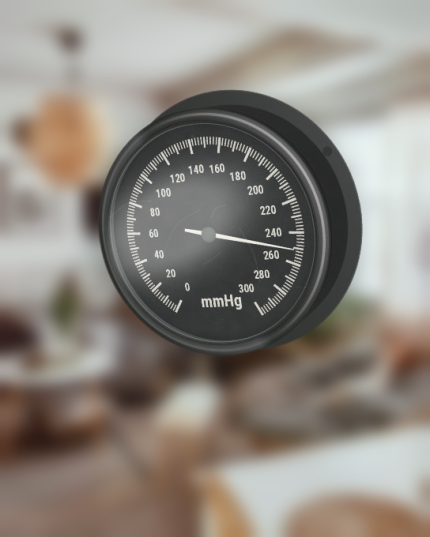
**250** mmHg
